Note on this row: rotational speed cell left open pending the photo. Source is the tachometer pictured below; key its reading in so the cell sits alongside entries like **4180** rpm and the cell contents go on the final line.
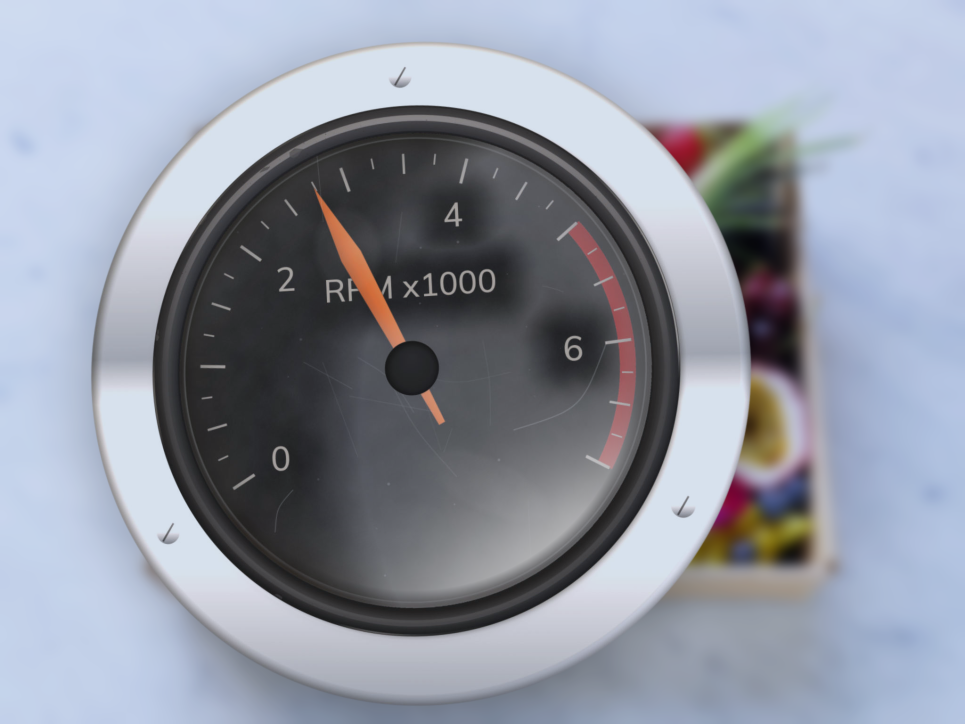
**2750** rpm
